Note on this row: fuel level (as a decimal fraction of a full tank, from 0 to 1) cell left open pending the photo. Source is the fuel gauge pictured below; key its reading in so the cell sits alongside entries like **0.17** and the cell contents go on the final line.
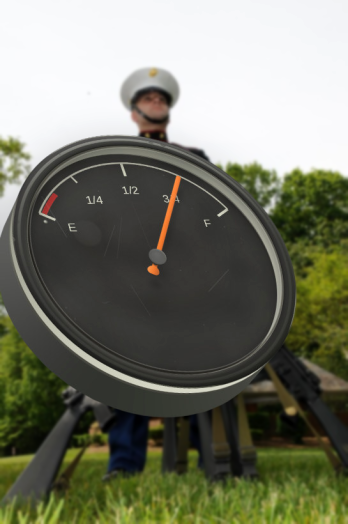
**0.75**
